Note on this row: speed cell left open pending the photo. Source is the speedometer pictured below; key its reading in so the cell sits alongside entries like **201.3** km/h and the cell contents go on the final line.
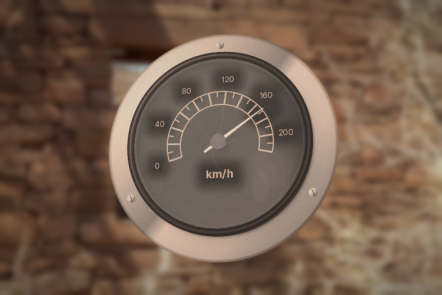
**170** km/h
